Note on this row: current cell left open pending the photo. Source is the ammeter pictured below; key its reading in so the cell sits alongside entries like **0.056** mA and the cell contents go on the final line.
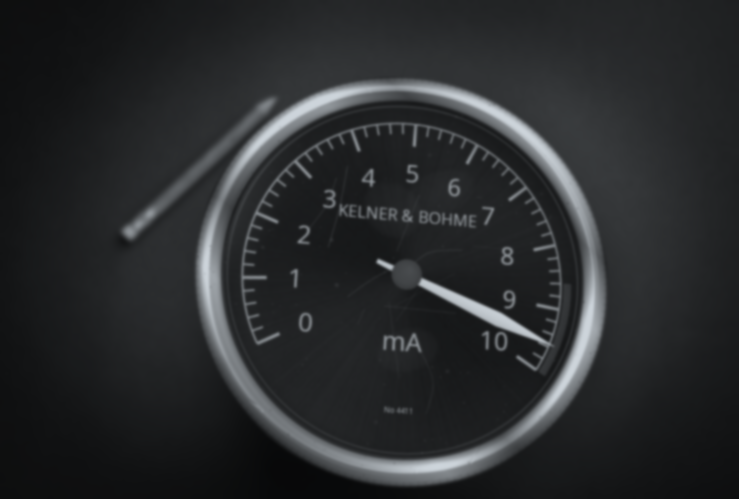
**9.6** mA
